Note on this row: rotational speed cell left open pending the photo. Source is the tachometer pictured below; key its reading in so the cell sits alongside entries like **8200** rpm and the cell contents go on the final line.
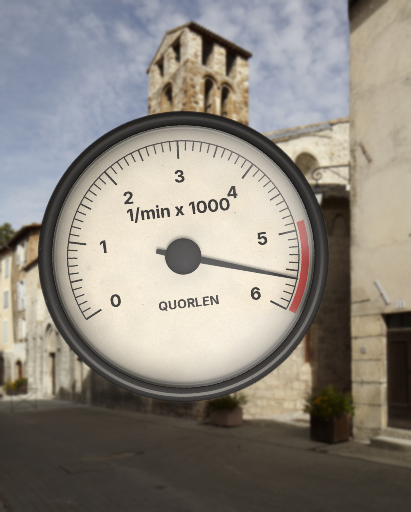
**5600** rpm
